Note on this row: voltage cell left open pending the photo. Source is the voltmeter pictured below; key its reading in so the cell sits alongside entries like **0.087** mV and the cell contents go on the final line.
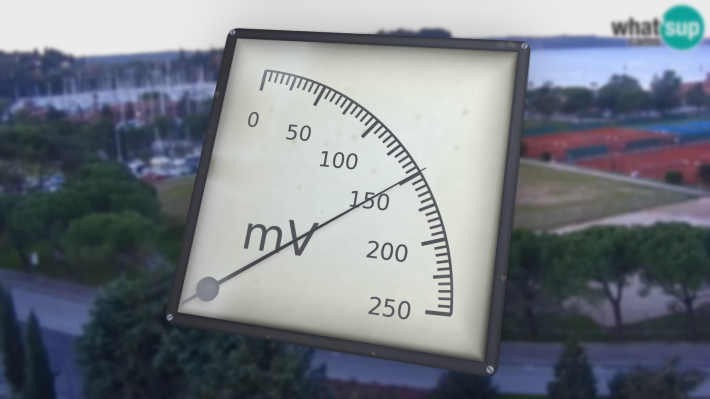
**150** mV
